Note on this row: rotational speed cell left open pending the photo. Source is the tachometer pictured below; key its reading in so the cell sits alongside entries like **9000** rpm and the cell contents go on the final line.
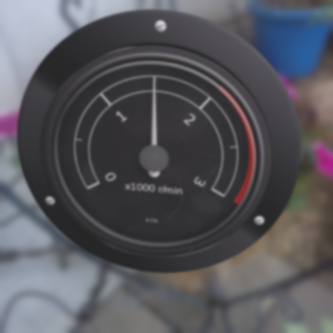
**1500** rpm
